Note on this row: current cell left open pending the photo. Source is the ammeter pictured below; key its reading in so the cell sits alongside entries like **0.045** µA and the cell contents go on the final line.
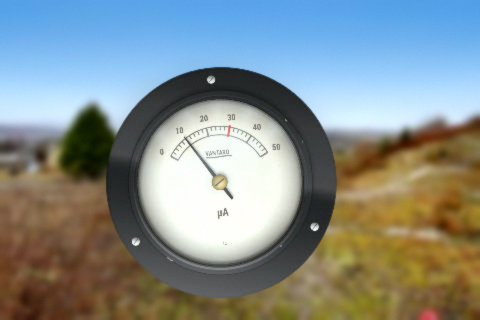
**10** µA
